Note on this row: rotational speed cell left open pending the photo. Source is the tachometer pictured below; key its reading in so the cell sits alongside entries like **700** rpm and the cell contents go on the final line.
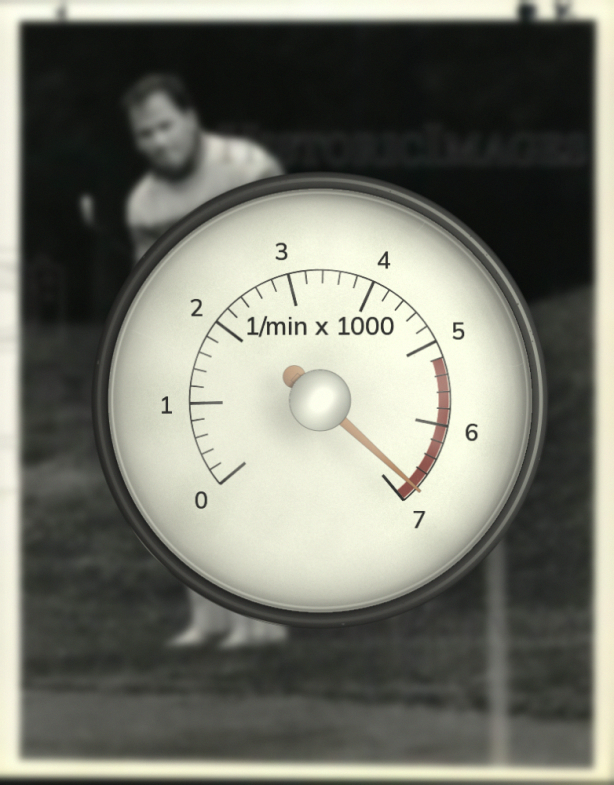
**6800** rpm
